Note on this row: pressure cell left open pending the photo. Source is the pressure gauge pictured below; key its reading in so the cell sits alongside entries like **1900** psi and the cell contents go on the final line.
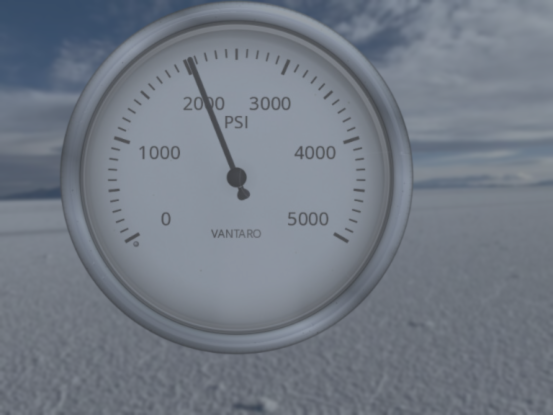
**2050** psi
